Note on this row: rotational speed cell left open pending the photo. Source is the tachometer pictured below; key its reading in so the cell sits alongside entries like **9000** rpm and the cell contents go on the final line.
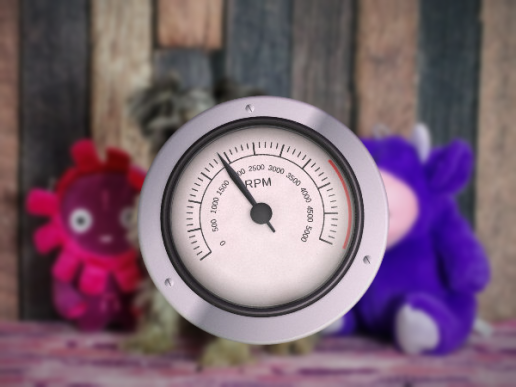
**1900** rpm
